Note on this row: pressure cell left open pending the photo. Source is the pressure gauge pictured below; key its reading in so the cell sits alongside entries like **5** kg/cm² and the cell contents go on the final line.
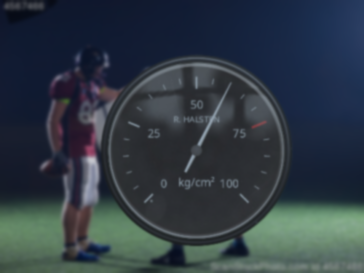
**60** kg/cm²
